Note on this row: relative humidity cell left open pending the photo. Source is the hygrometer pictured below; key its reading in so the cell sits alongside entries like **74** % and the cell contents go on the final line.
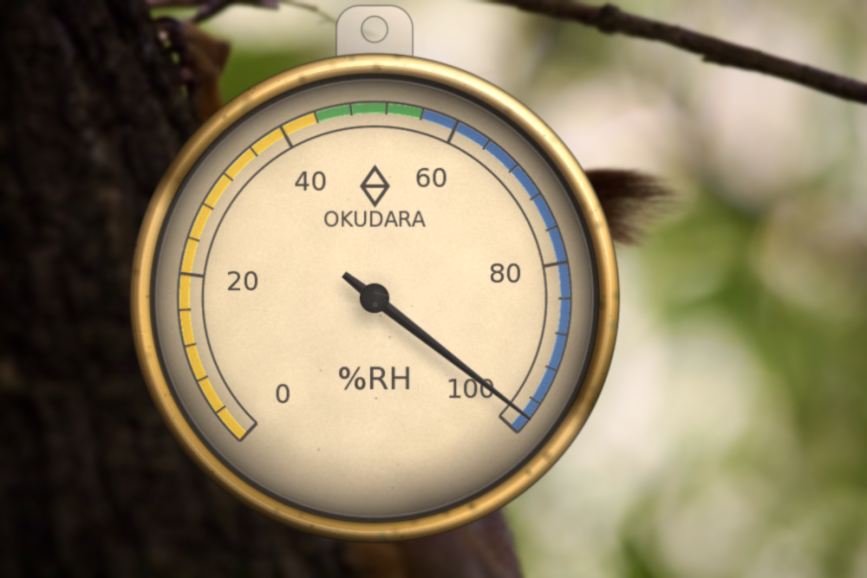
**98** %
